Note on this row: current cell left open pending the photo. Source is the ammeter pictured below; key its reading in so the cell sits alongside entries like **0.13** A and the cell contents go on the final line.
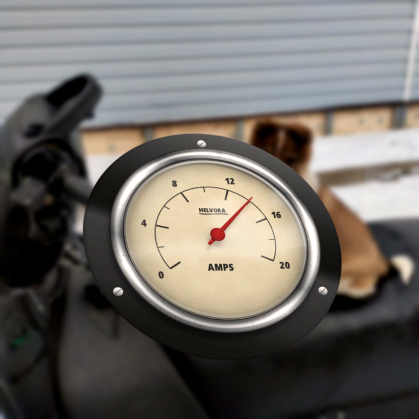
**14** A
